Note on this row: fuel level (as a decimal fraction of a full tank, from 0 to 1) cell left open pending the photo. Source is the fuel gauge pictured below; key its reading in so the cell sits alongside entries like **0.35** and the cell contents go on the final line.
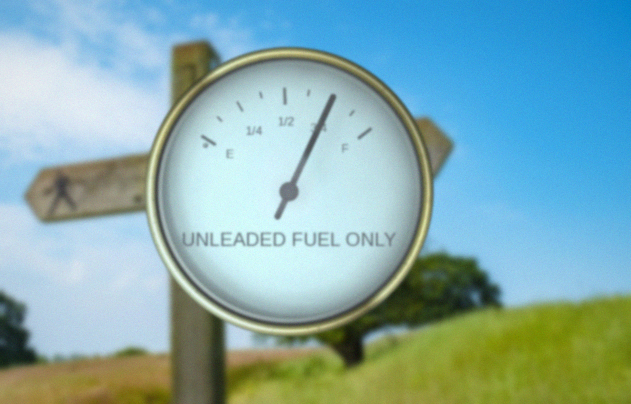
**0.75**
